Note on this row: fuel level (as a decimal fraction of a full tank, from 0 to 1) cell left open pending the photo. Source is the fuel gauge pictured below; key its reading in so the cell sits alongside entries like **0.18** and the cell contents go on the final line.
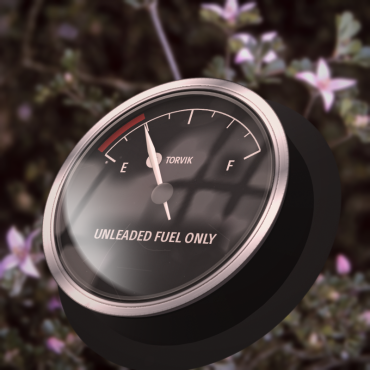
**0.25**
